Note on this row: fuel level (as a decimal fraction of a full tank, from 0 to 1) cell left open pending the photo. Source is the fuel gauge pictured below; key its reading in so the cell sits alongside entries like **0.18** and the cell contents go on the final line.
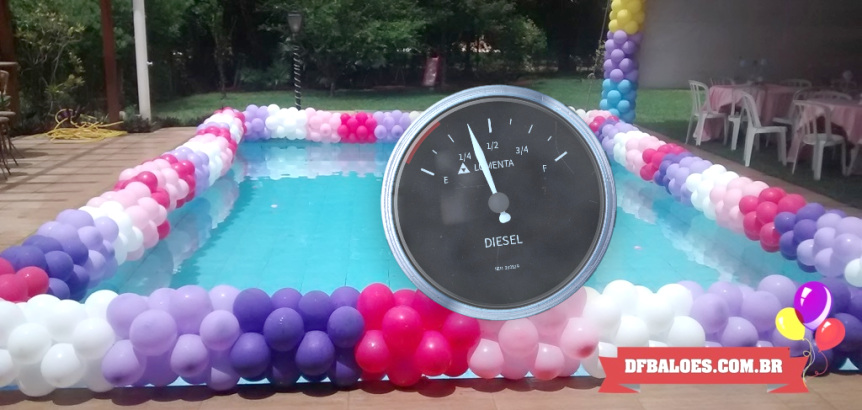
**0.375**
